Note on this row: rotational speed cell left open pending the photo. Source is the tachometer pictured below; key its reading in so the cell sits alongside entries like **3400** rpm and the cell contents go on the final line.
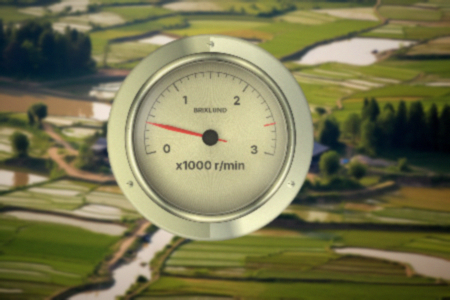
**400** rpm
